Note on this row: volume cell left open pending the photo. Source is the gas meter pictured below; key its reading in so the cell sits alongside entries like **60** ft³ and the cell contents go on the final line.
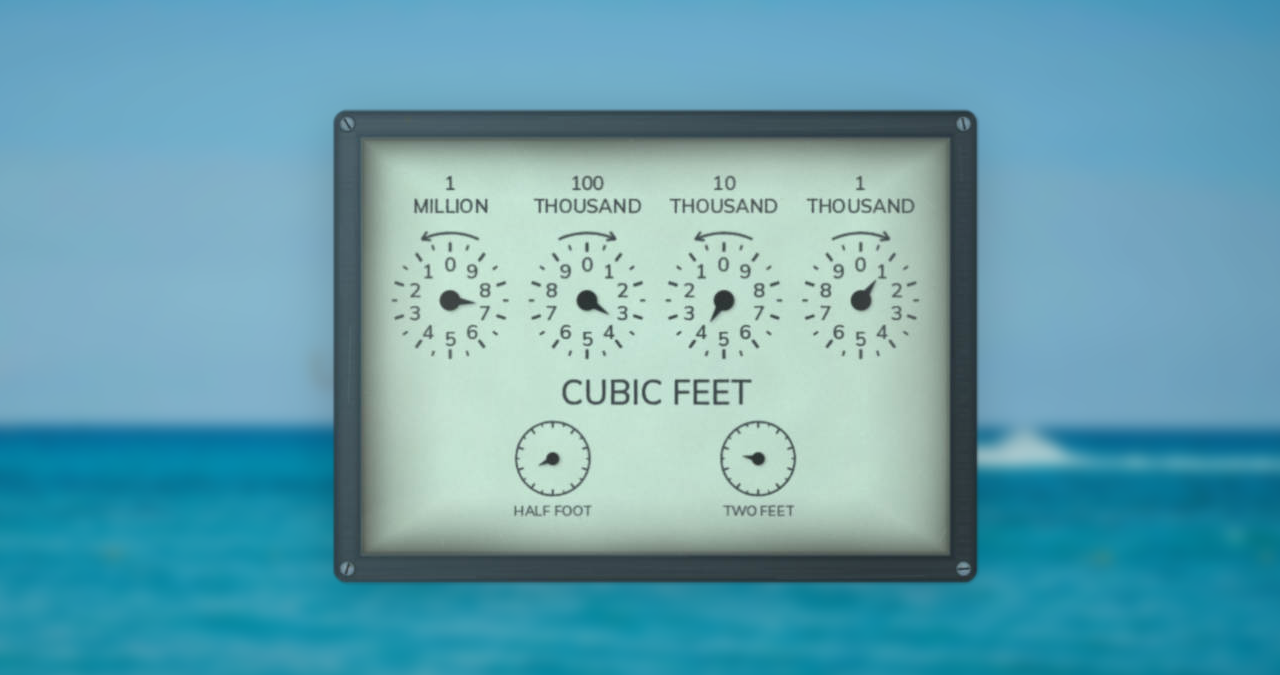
**734100** ft³
